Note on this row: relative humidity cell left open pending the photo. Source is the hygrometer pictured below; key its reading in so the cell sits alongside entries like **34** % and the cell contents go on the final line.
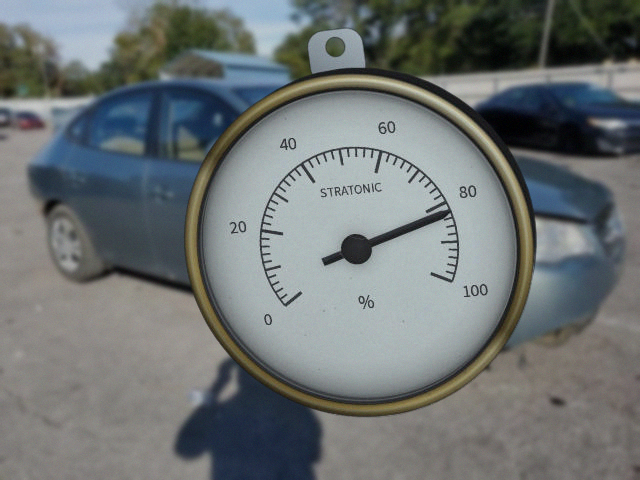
**82** %
